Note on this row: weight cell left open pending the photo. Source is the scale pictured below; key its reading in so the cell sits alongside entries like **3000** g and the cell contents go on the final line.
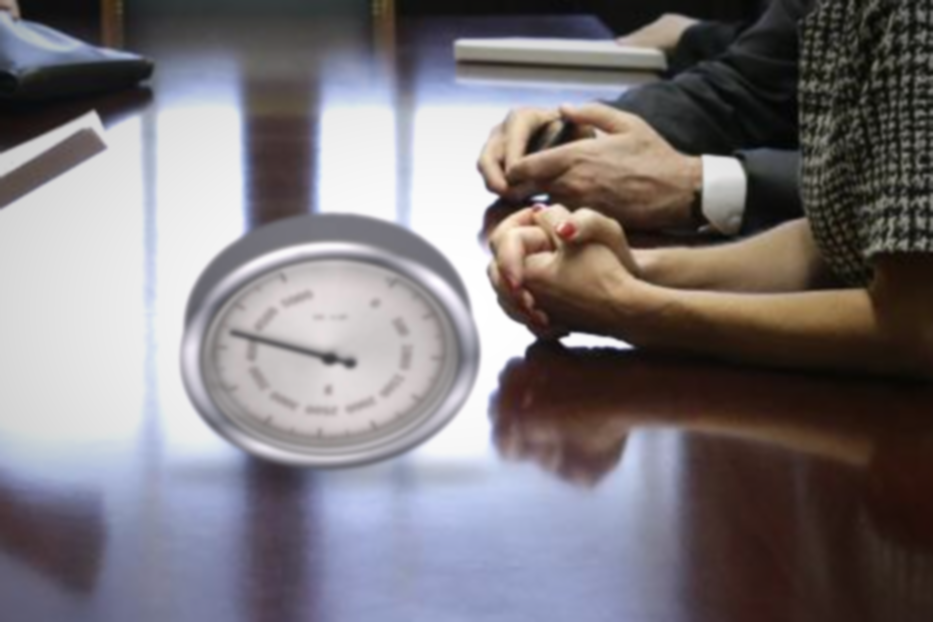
**4250** g
